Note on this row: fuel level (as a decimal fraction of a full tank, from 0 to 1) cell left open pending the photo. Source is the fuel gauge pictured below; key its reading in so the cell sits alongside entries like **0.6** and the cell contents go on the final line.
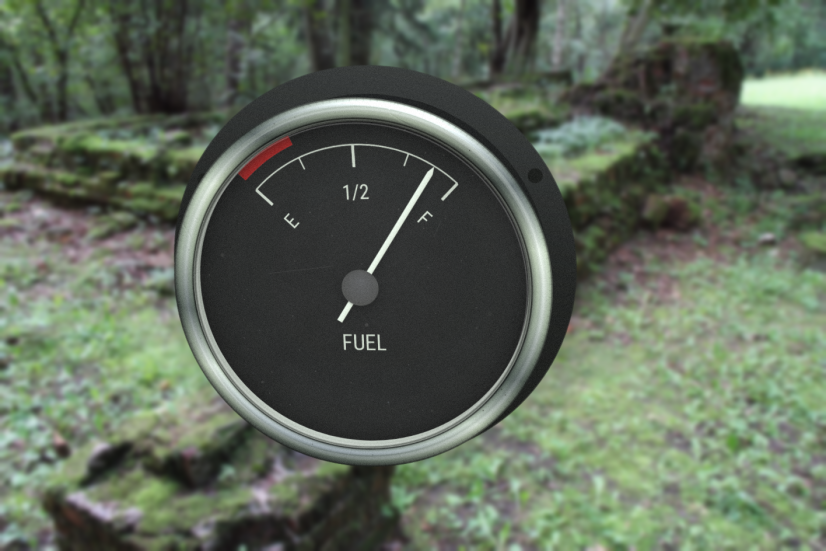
**0.875**
